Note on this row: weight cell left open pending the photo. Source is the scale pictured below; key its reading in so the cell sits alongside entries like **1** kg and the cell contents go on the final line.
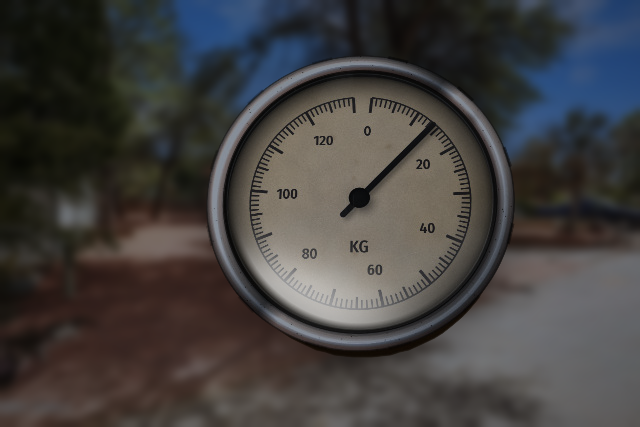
**14** kg
